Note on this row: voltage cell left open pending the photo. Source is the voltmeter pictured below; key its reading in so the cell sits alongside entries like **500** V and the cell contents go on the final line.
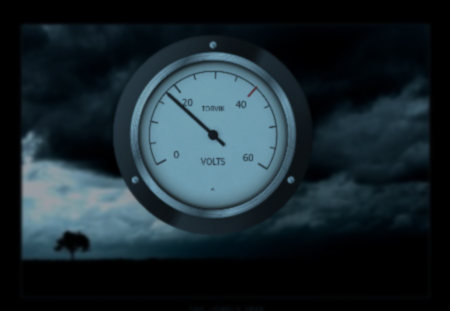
**17.5** V
